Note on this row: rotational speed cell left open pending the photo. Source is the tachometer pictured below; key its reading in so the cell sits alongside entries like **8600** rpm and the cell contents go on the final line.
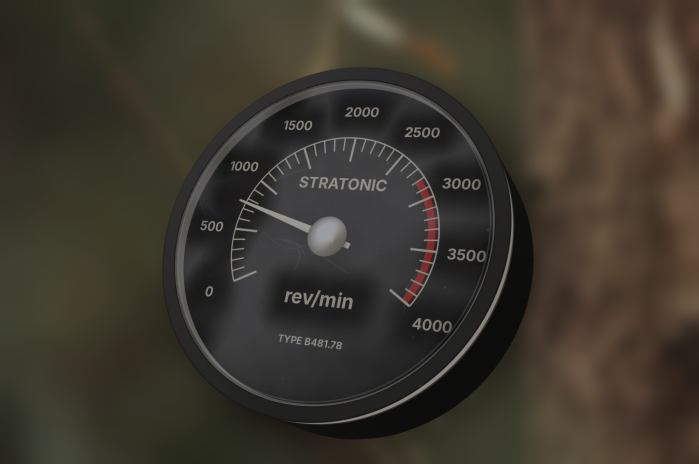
**750** rpm
